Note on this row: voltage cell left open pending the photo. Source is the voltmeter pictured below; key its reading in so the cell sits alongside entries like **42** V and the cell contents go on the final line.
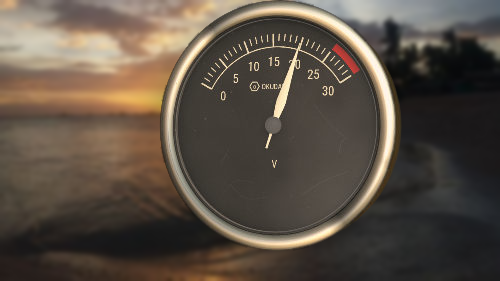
**20** V
